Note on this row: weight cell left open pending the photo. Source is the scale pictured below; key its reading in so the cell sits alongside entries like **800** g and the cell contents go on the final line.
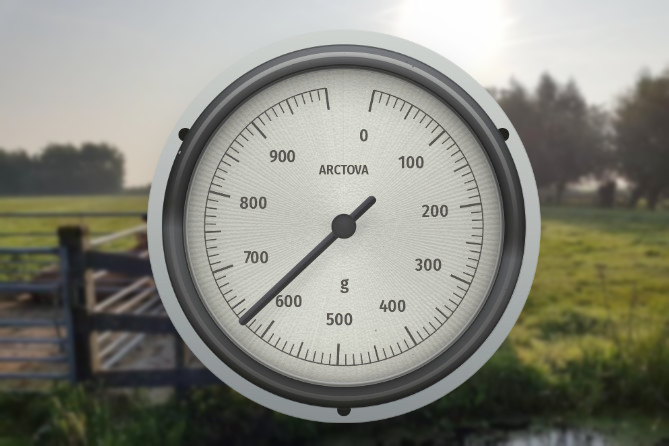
**630** g
